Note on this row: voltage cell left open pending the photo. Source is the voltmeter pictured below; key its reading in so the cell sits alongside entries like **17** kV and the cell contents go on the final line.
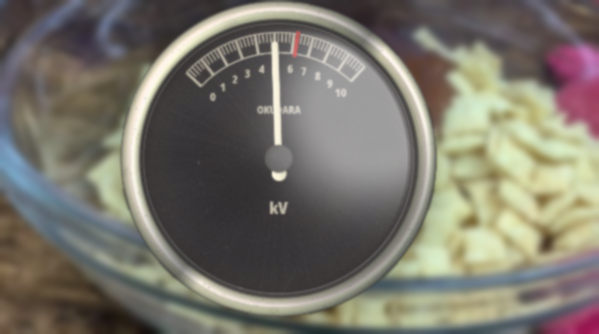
**5** kV
